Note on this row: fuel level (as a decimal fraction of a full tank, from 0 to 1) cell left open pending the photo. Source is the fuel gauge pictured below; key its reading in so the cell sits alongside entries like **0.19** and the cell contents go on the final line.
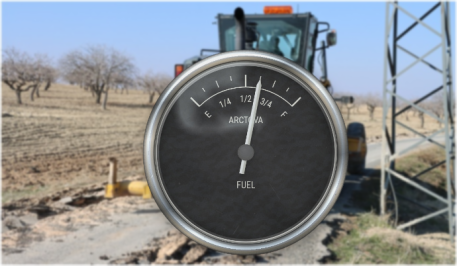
**0.625**
